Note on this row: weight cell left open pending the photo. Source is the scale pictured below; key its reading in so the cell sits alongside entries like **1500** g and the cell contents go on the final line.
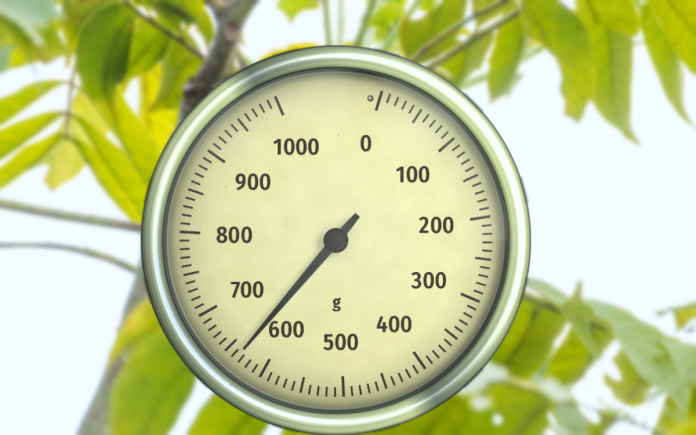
**635** g
